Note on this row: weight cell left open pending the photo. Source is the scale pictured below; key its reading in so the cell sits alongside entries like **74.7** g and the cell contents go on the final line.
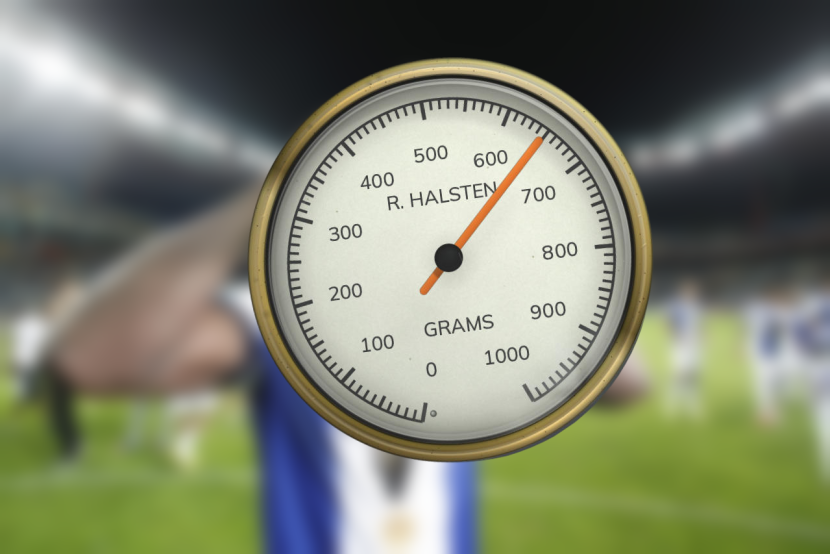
**650** g
